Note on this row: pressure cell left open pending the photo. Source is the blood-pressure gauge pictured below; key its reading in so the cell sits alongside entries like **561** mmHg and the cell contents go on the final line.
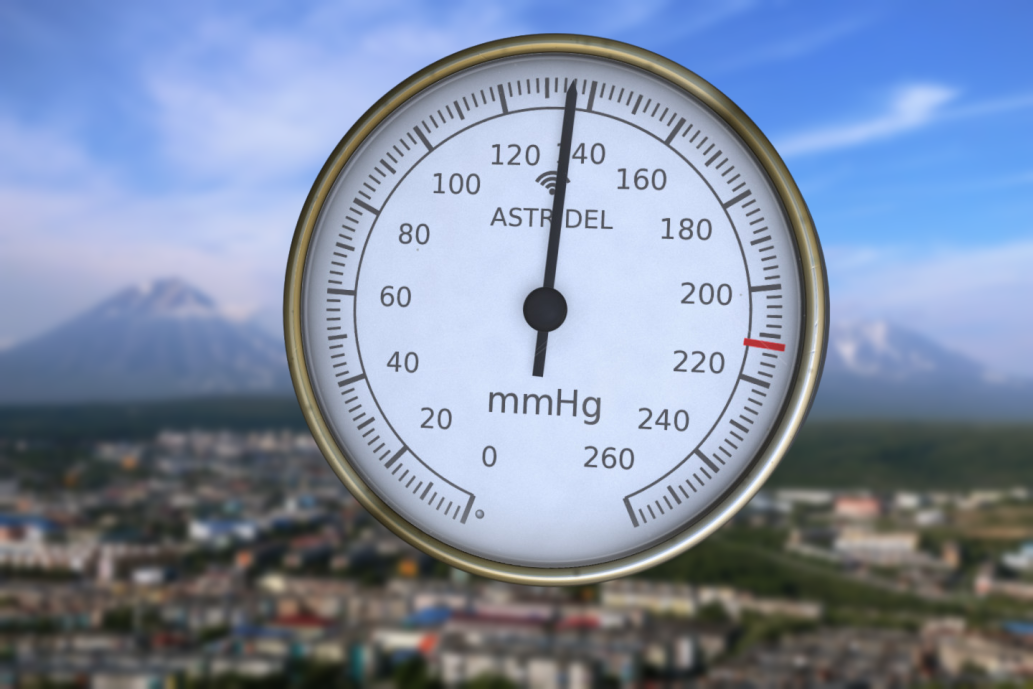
**136** mmHg
